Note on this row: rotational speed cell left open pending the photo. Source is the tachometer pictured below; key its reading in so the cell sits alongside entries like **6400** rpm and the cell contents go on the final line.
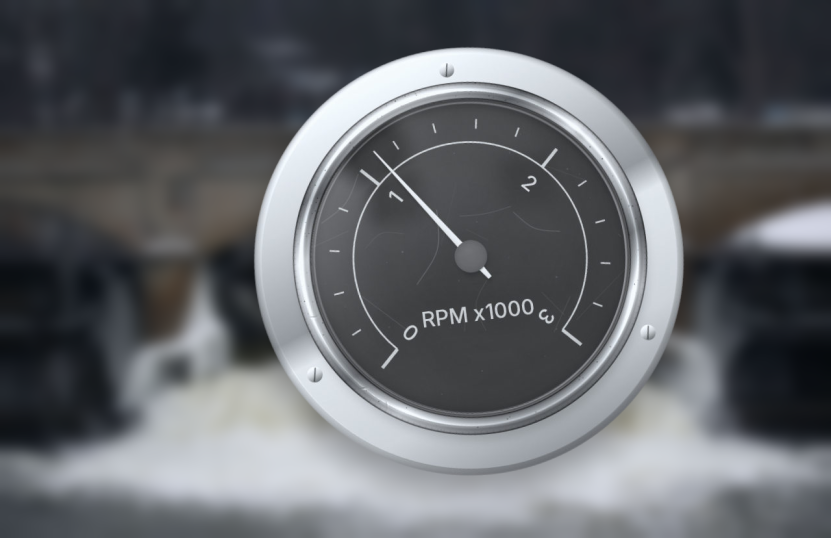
**1100** rpm
